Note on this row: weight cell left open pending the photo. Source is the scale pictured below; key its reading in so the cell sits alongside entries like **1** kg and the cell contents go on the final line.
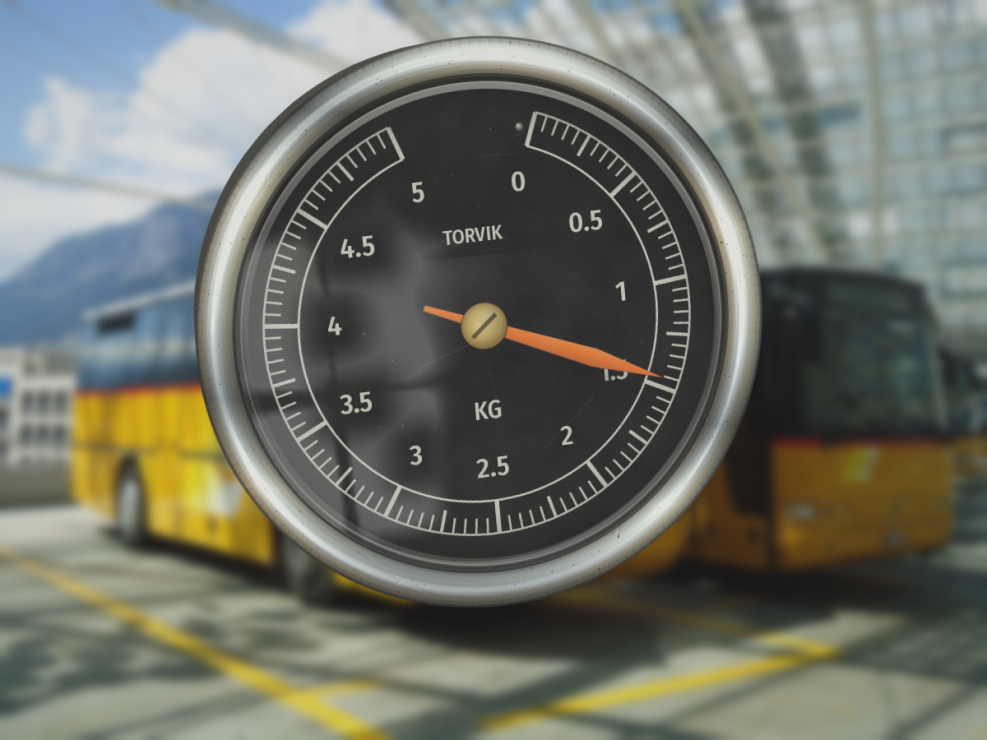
**1.45** kg
